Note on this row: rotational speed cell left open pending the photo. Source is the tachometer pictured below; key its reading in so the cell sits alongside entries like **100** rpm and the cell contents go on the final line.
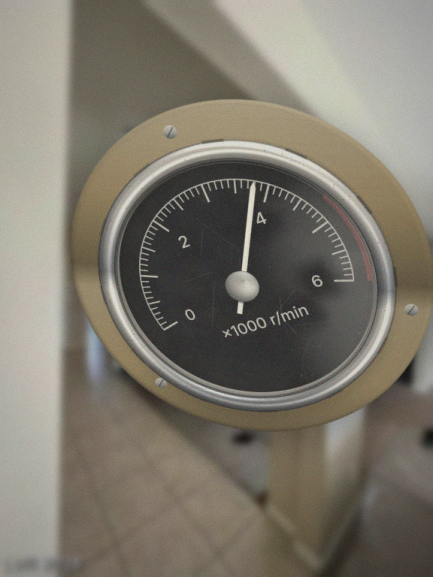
**3800** rpm
